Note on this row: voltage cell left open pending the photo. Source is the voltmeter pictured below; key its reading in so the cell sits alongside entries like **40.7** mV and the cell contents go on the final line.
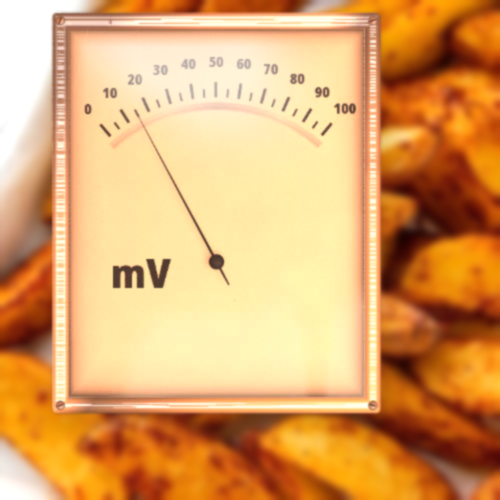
**15** mV
